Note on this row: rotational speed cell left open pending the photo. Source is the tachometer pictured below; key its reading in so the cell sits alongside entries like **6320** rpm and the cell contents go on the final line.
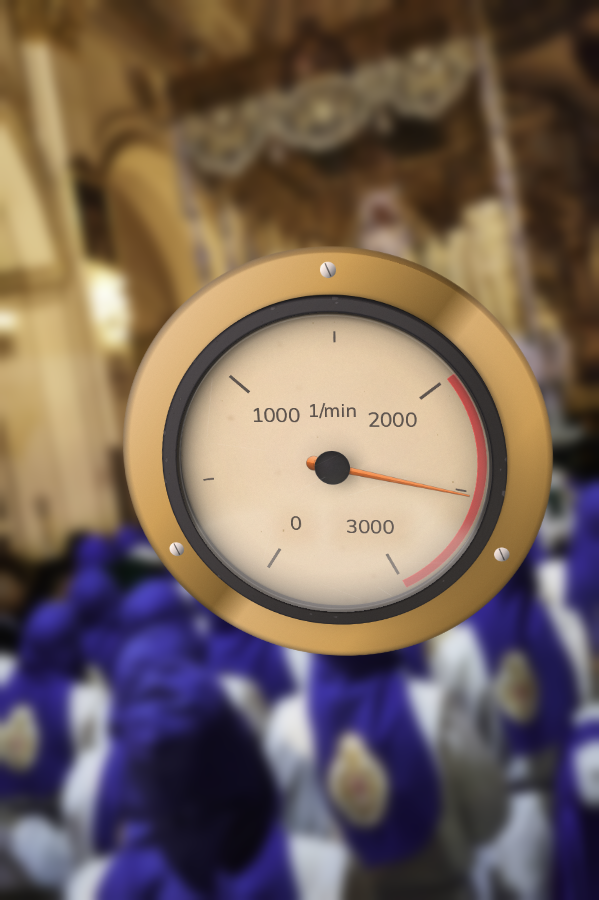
**2500** rpm
